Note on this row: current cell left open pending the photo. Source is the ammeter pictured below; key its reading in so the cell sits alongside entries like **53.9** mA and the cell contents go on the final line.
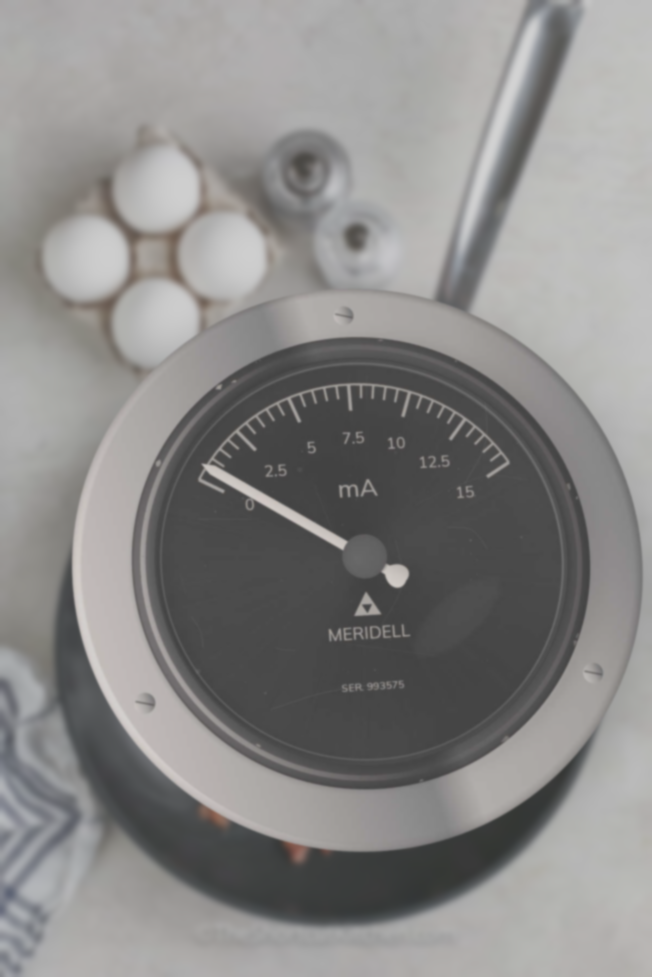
**0.5** mA
